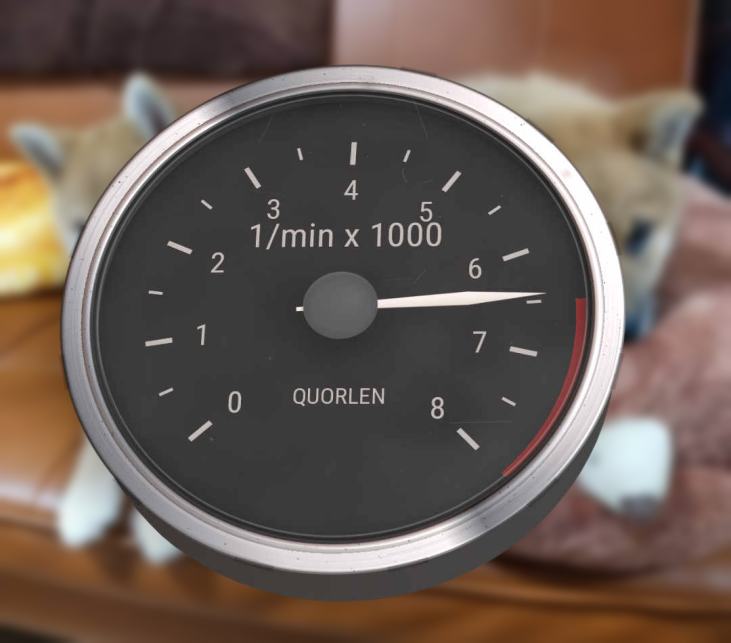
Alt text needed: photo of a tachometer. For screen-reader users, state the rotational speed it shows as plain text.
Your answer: 6500 rpm
